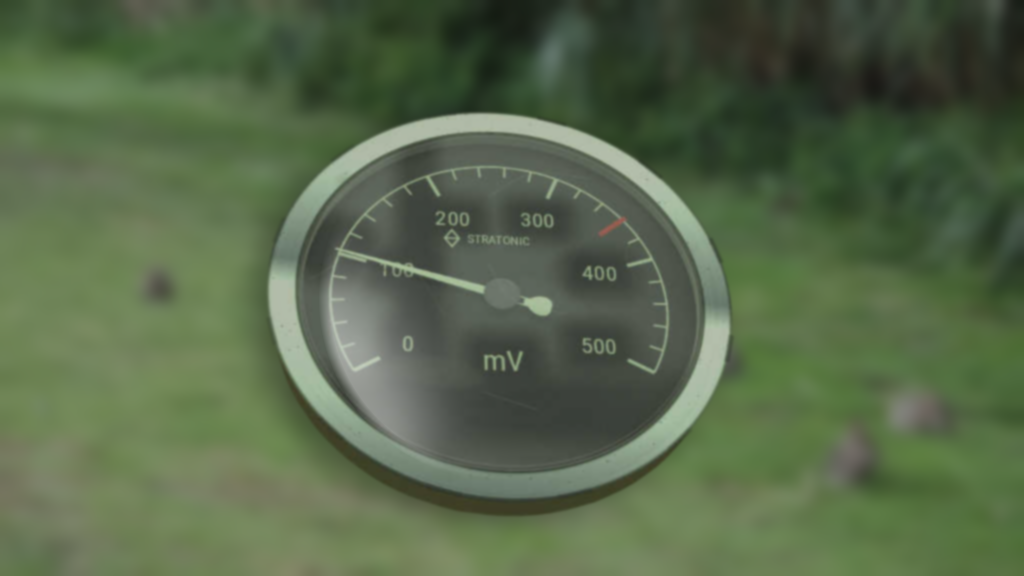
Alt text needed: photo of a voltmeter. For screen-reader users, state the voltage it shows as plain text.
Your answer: 100 mV
